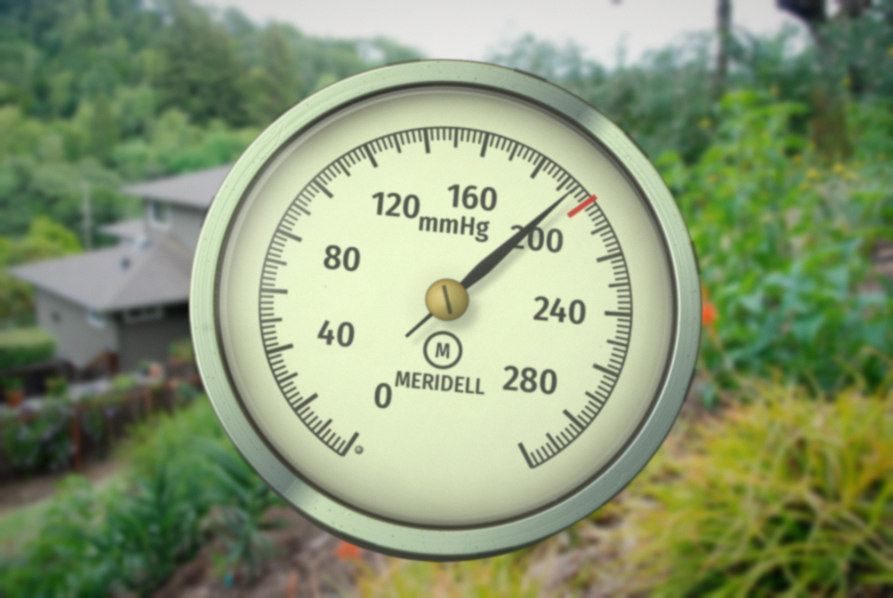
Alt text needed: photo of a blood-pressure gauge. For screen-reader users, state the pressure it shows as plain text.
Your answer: 194 mmHg
